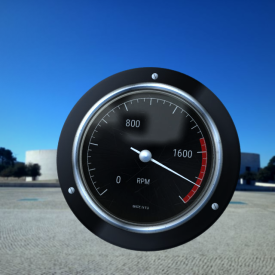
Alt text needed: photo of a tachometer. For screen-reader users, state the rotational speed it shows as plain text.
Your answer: 1850 rpm
